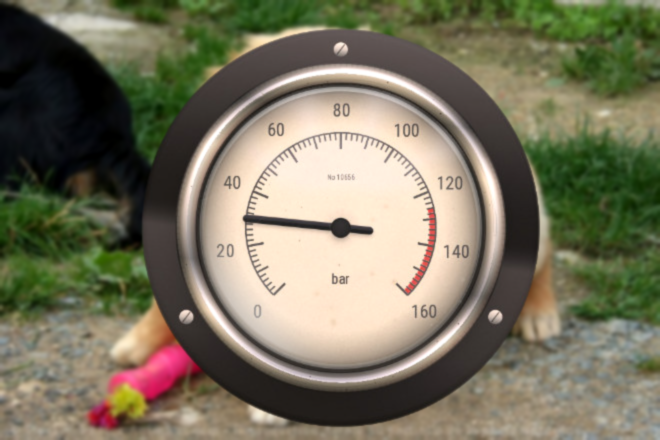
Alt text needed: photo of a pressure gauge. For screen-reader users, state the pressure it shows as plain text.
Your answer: 30 bar
